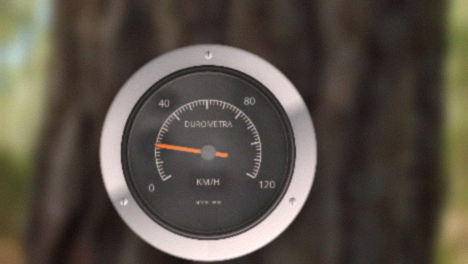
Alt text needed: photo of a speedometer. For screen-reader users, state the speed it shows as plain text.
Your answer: 20 km/h
